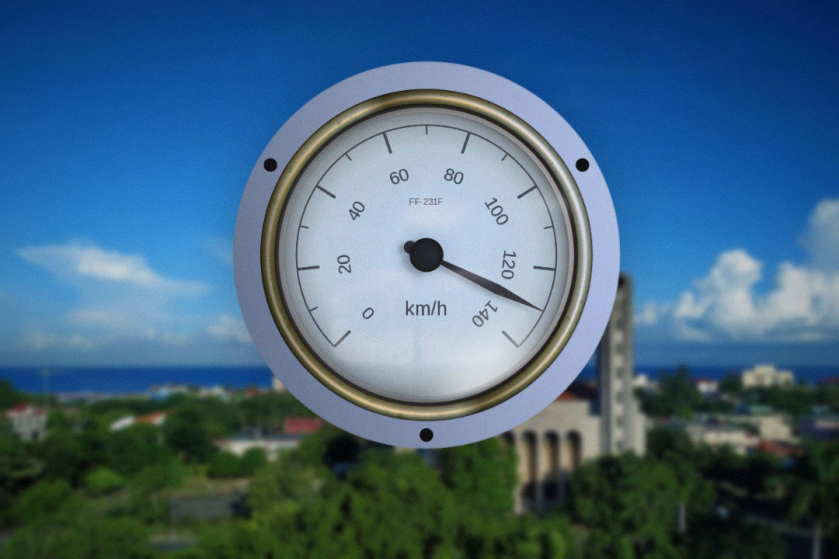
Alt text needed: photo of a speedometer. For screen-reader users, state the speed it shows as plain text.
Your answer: 130 km/h
